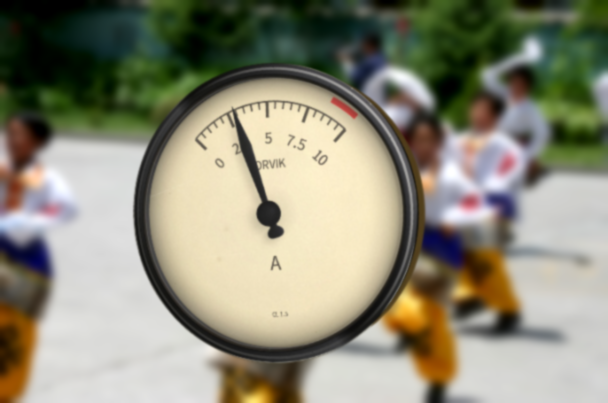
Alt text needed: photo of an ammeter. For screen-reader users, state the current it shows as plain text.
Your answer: 3 A
